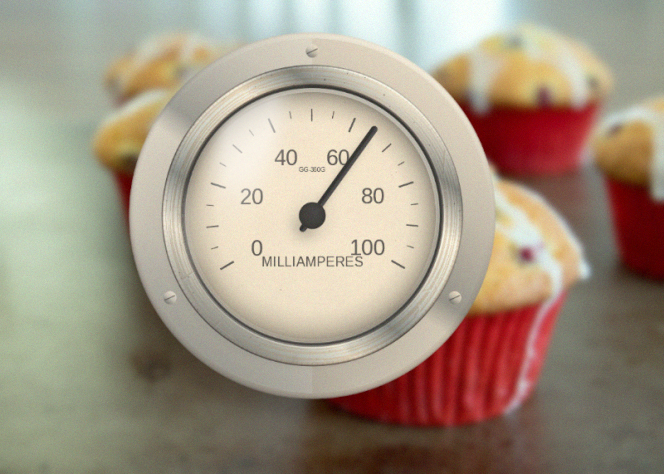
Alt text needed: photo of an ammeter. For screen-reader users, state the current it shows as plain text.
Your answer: 65 mA
